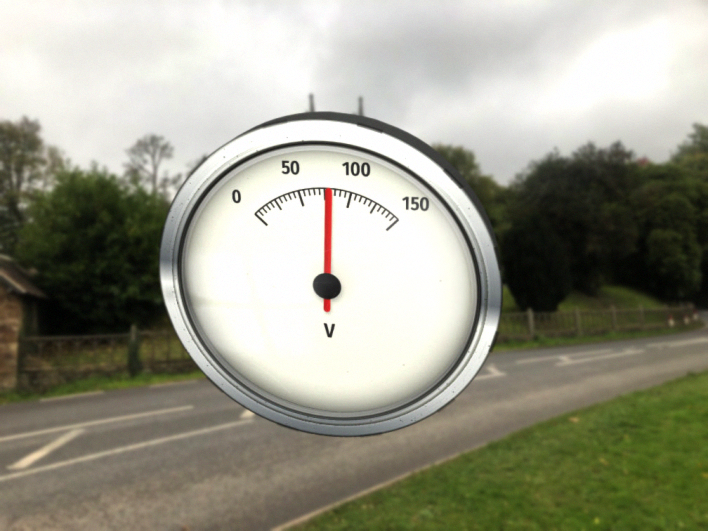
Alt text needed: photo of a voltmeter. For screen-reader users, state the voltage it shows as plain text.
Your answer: 80 V
